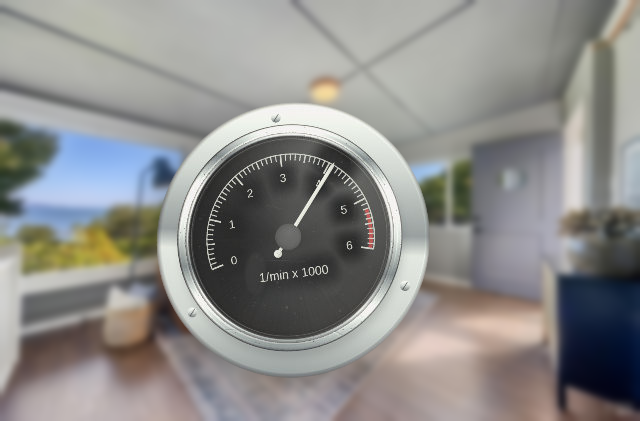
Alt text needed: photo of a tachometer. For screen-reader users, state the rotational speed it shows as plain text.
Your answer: 4100 rpm
